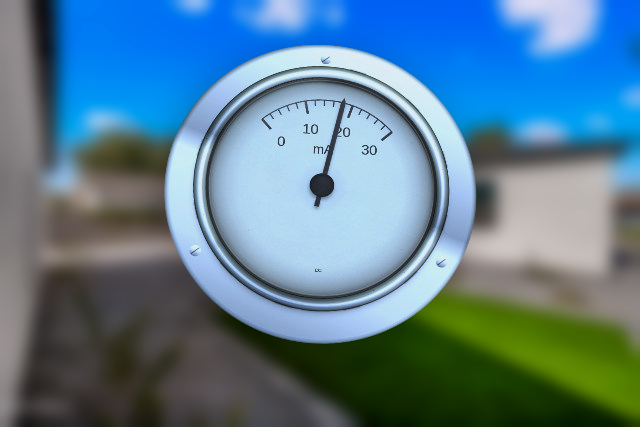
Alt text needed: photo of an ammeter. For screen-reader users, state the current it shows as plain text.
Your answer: 18 mA
